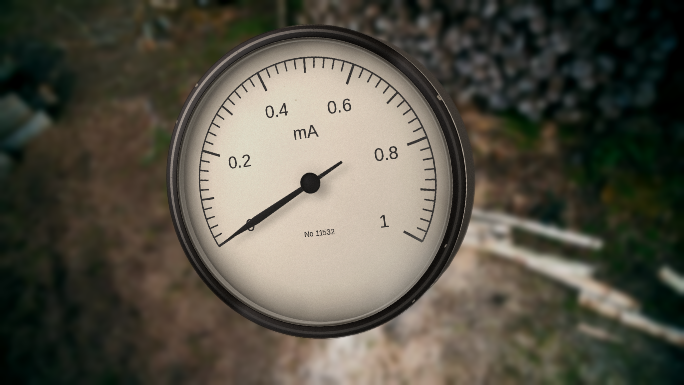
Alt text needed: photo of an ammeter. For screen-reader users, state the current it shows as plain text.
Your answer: 0 mA
